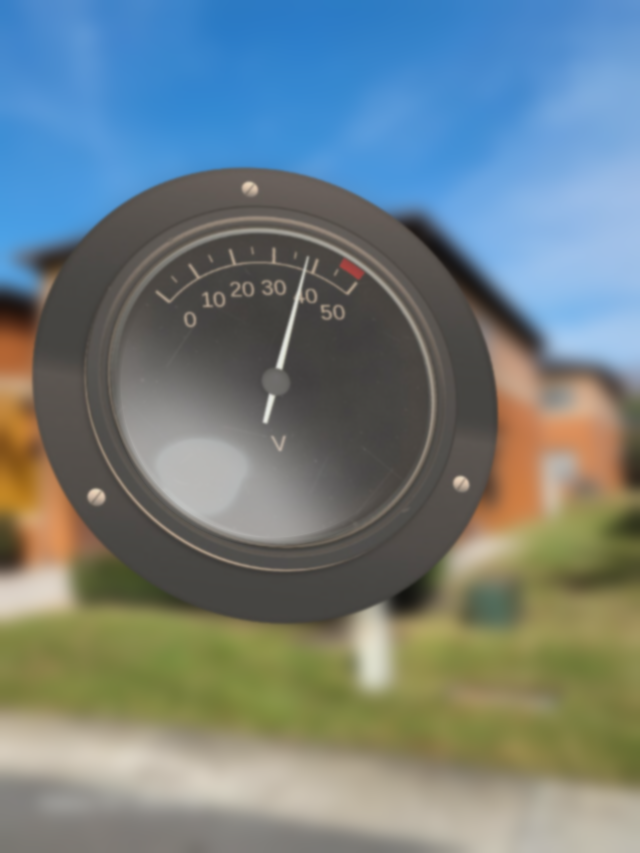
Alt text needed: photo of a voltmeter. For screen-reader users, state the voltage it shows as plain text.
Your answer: 37.5 V
